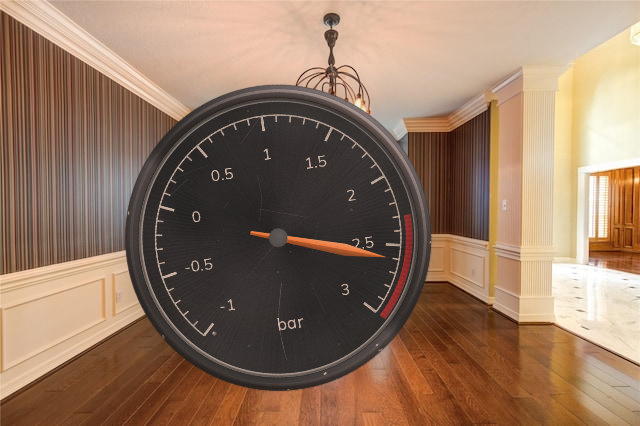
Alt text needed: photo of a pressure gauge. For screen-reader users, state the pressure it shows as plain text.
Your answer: 2.6 bar
